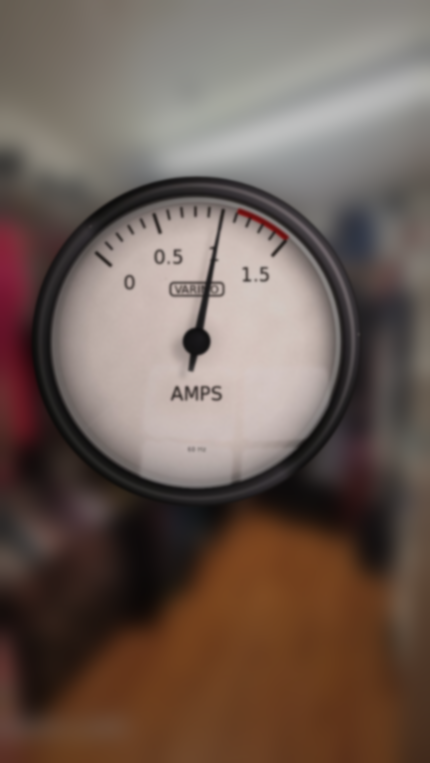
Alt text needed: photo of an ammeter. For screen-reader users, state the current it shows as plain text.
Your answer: 1 A
